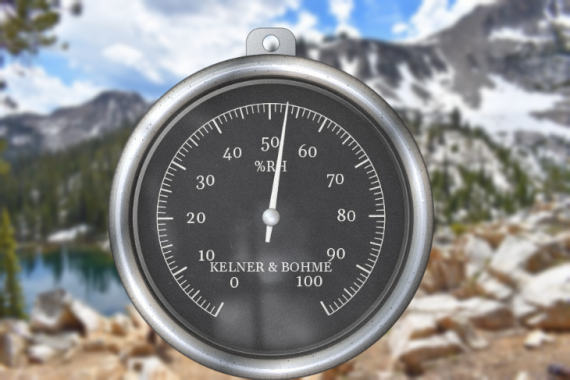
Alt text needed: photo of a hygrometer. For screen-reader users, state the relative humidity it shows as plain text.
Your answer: 53 %
